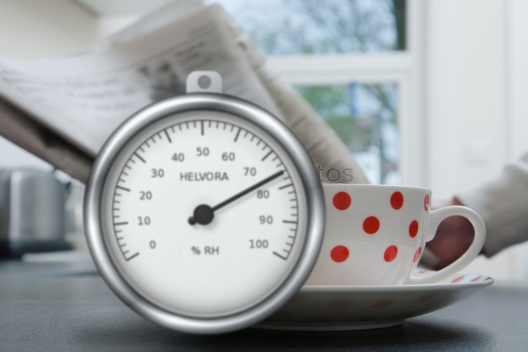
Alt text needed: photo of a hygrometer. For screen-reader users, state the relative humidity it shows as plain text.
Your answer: 76 %
